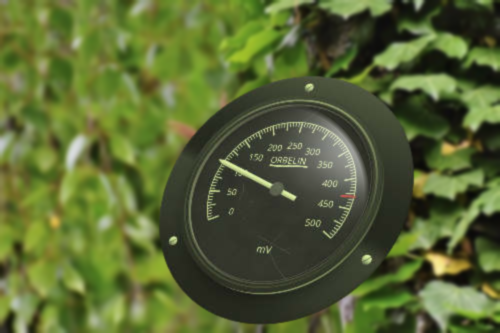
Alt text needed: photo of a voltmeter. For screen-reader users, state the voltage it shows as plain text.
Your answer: 100 mV
